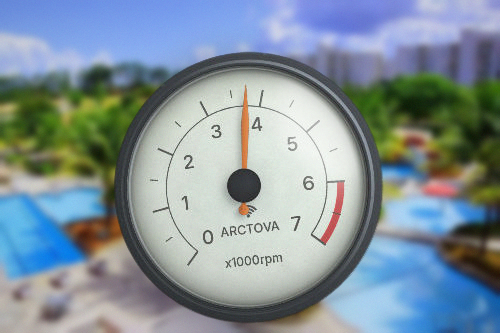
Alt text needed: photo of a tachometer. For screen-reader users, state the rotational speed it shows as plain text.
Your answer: 3750 rpm
